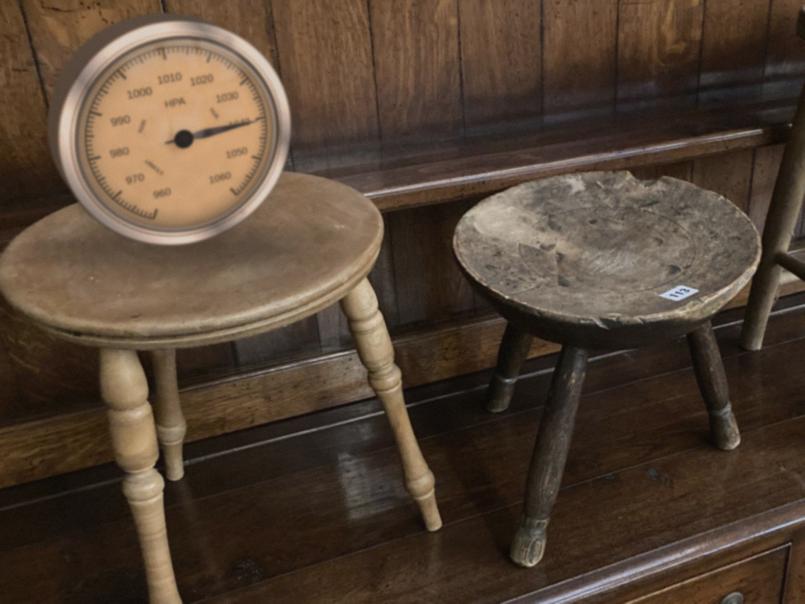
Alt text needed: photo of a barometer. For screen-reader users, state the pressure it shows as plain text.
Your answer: 1040 hPa
